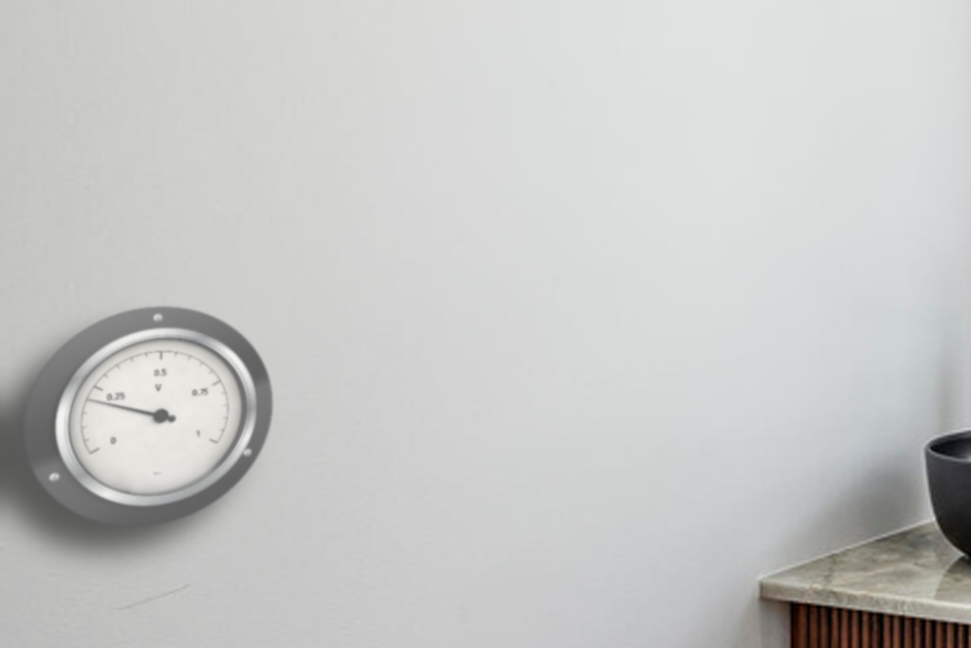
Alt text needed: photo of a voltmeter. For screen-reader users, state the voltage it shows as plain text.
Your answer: 0.2 V
